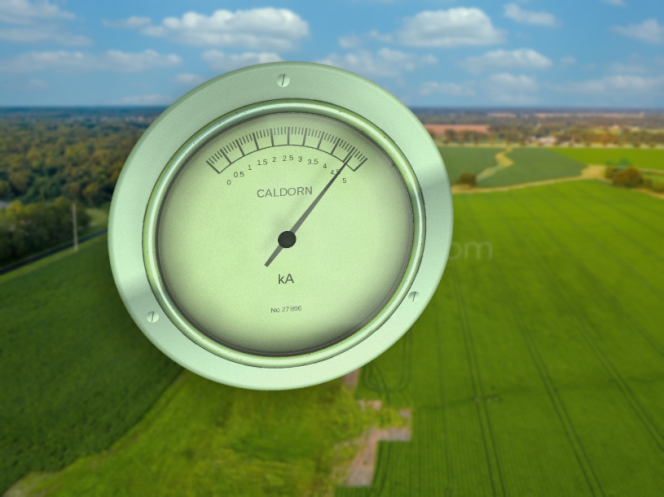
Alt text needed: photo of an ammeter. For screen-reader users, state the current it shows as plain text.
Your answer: 4.5 kA
